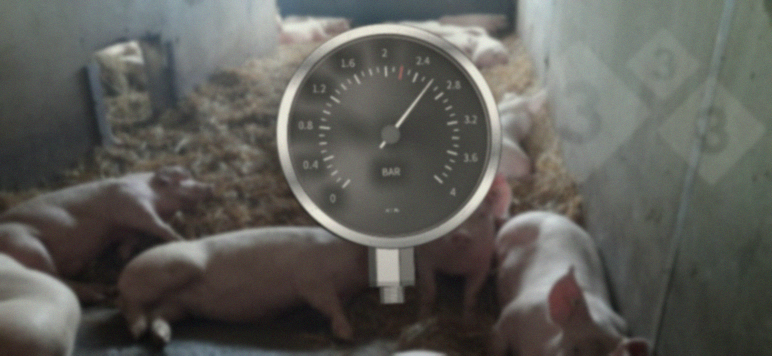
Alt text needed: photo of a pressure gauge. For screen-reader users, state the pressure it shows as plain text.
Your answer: 2.6 bar
